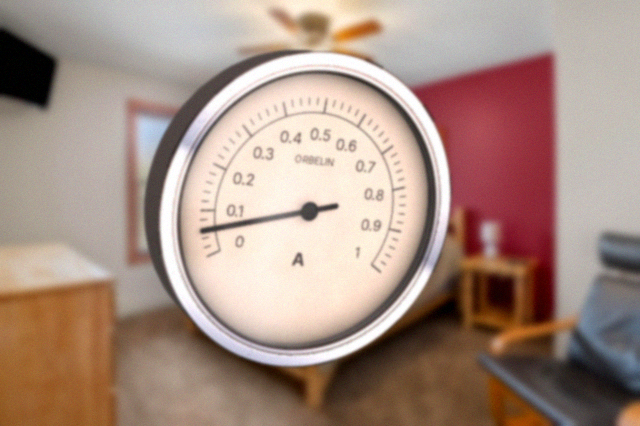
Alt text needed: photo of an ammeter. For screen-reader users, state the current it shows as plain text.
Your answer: 0.06 A
